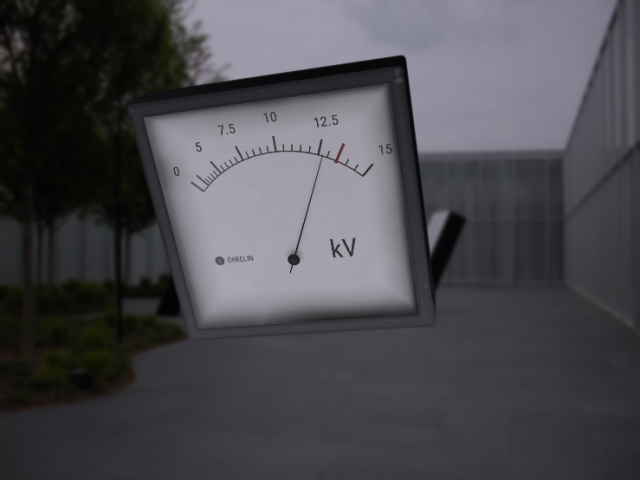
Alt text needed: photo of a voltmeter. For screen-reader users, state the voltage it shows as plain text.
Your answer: 12.75 kV
